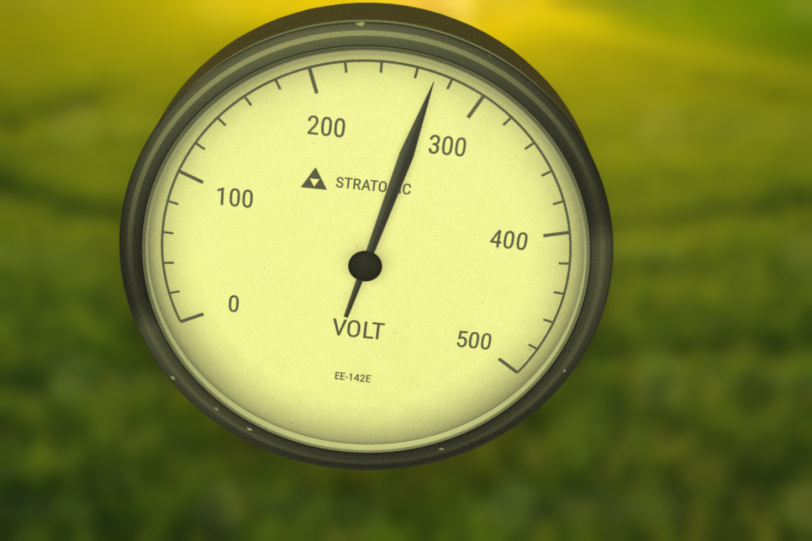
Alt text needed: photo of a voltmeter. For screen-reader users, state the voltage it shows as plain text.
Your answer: 270 V
